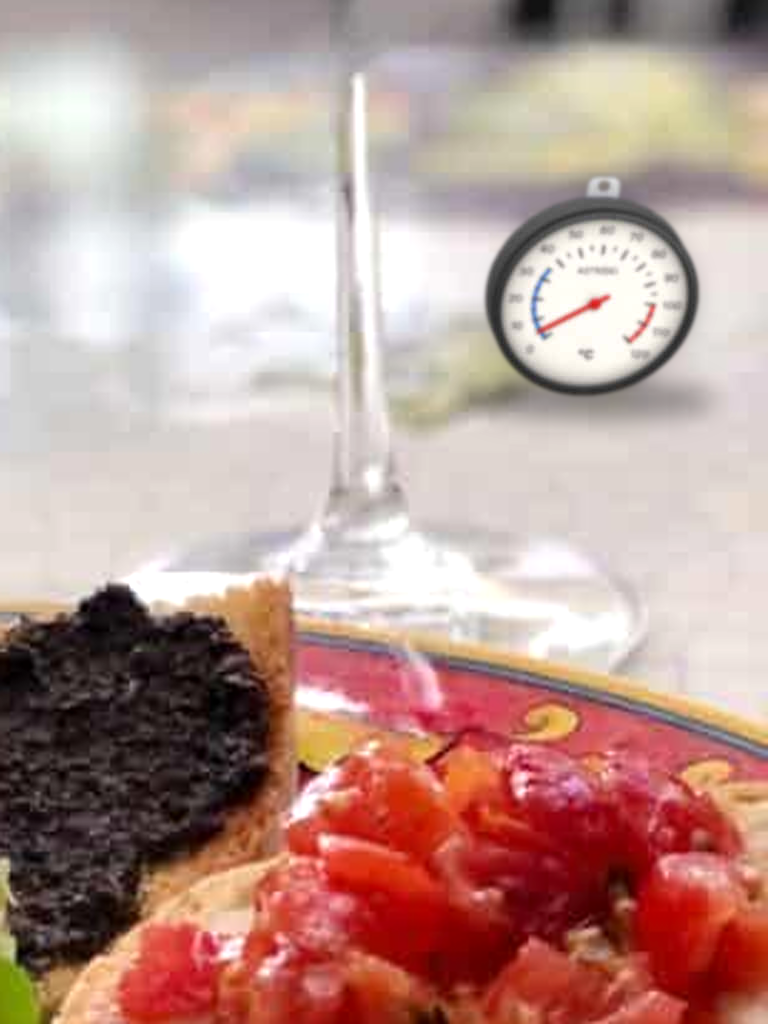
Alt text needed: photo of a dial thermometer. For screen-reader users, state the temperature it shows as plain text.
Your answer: 5 °C
